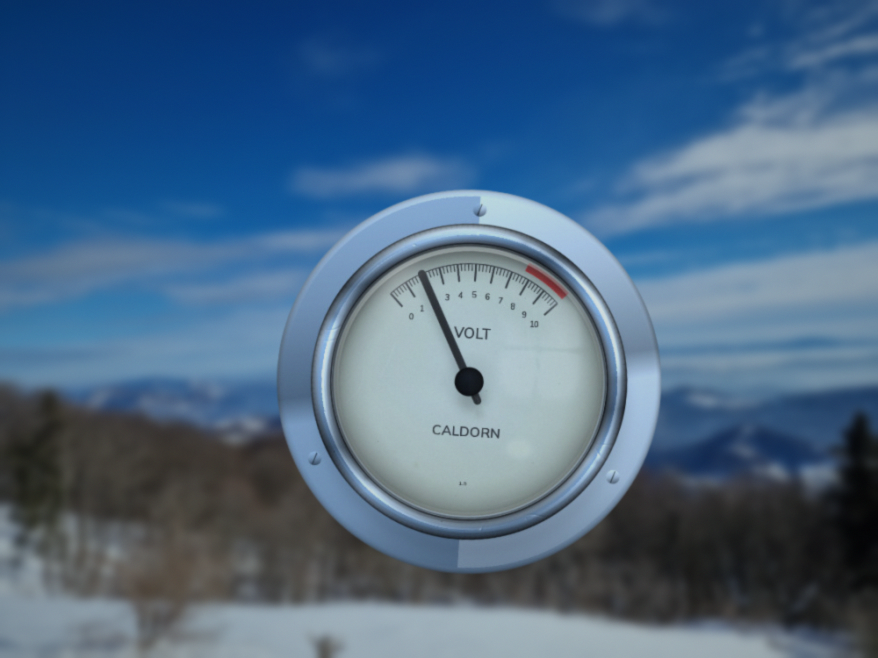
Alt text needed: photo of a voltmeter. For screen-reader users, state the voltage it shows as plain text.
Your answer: 2 V
